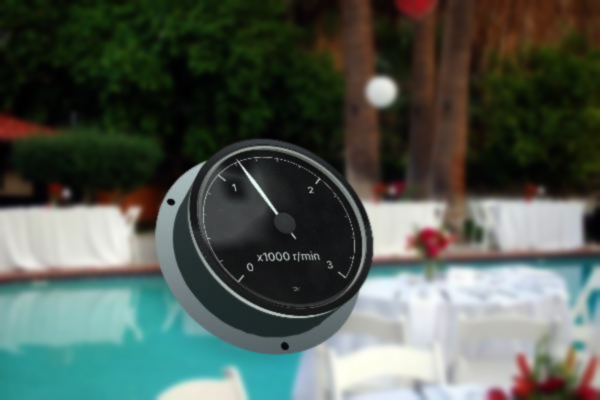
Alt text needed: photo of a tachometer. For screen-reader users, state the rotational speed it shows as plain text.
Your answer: 1200 rpm
